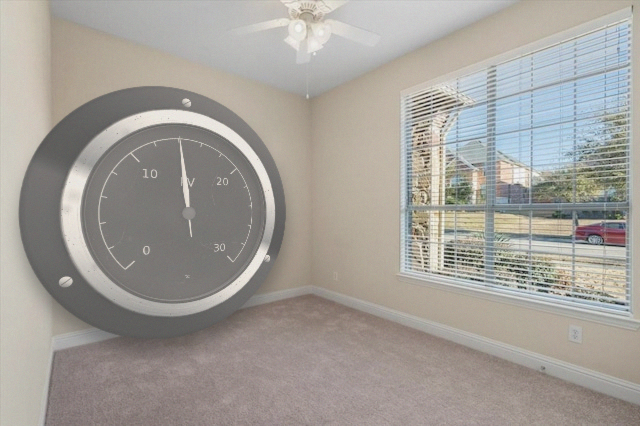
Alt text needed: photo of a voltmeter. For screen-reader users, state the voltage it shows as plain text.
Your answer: 14 kV
